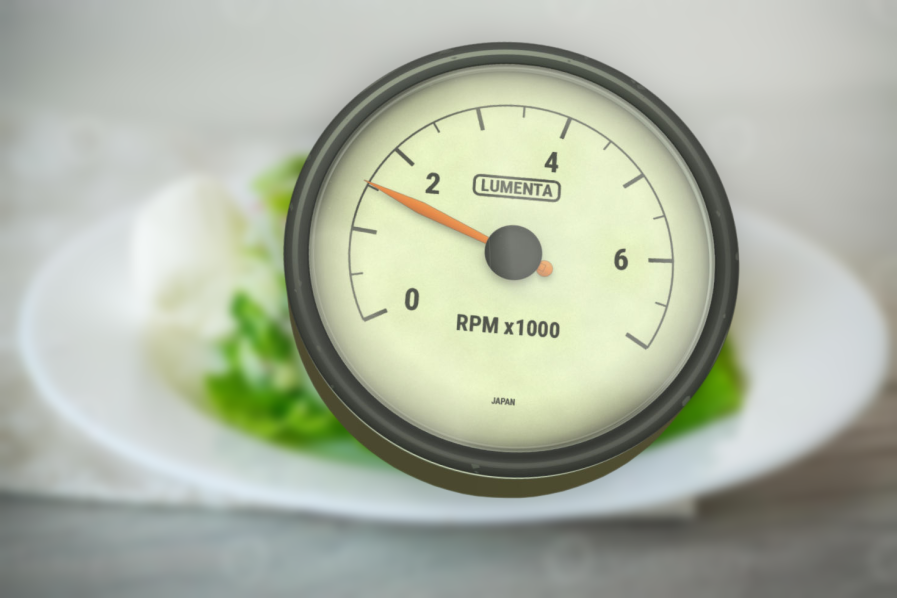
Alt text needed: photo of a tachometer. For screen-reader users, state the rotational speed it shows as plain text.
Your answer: 1500 rpm
